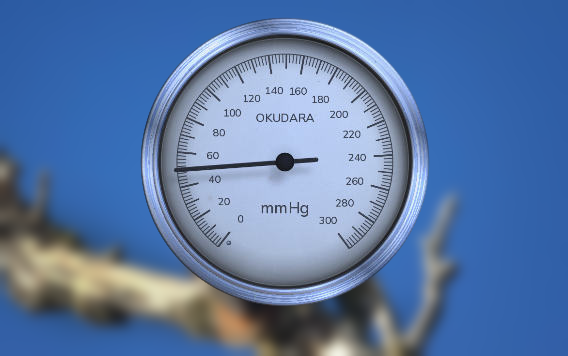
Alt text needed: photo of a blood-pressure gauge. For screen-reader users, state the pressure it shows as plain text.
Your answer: 50 mmHg
